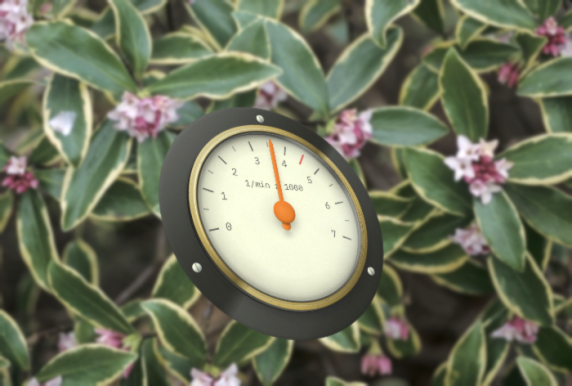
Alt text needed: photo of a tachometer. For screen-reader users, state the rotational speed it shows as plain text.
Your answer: 3500 rpm
